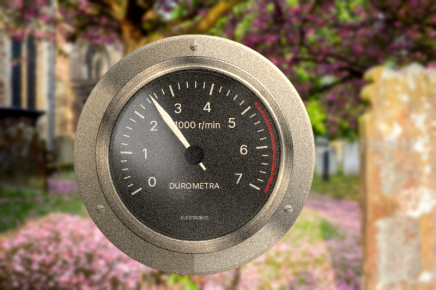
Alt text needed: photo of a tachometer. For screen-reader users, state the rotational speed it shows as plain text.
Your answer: 2500 rpm
